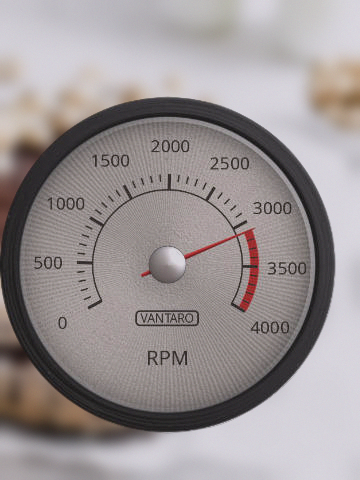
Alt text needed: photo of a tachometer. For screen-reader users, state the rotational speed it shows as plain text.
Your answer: 3100 rpm
